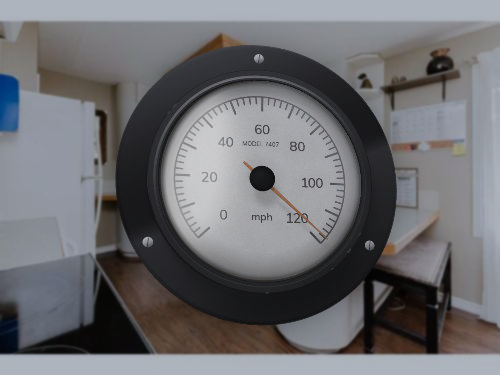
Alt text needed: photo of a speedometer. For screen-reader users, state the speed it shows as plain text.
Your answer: 118 mph
